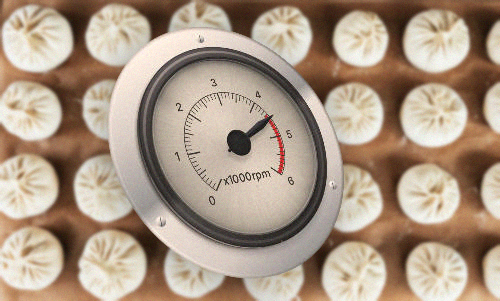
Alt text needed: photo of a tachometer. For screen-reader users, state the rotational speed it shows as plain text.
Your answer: 4500 rpm
